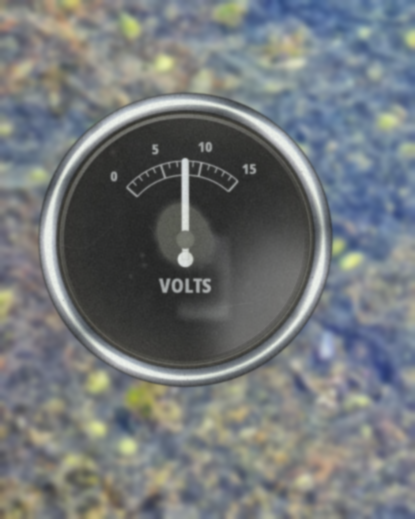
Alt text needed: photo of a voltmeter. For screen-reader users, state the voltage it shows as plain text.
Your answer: 8 V
